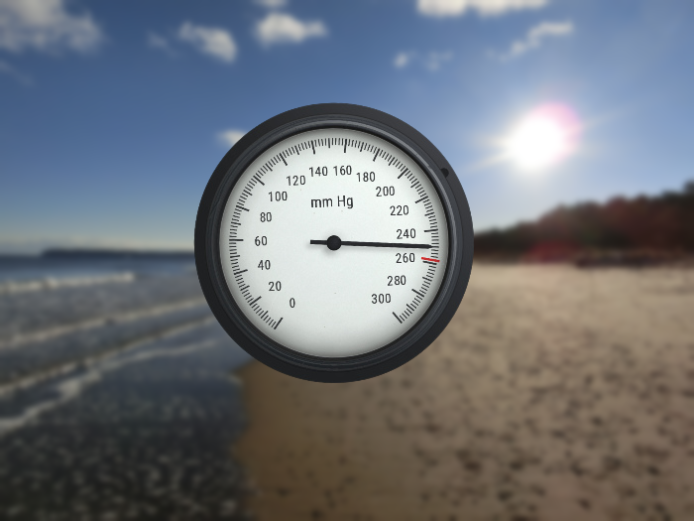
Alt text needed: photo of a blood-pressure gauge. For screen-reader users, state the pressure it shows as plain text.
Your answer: 250 mmHg
